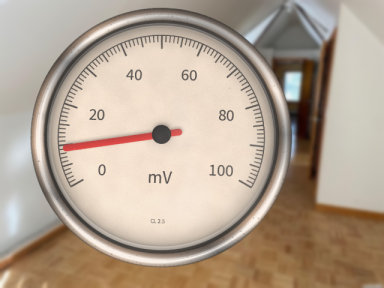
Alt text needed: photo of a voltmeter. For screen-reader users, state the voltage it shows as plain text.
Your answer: 9 mV
